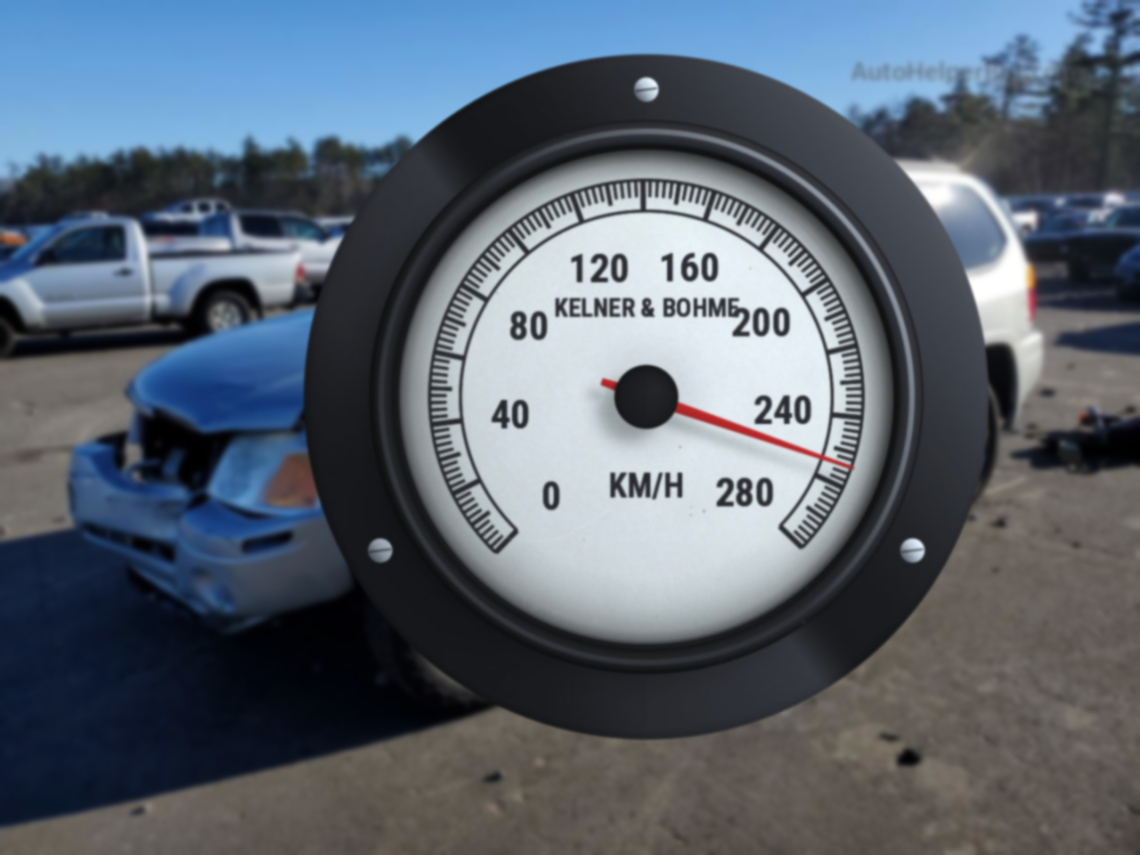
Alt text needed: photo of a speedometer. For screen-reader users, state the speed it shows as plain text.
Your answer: 254 km/h
